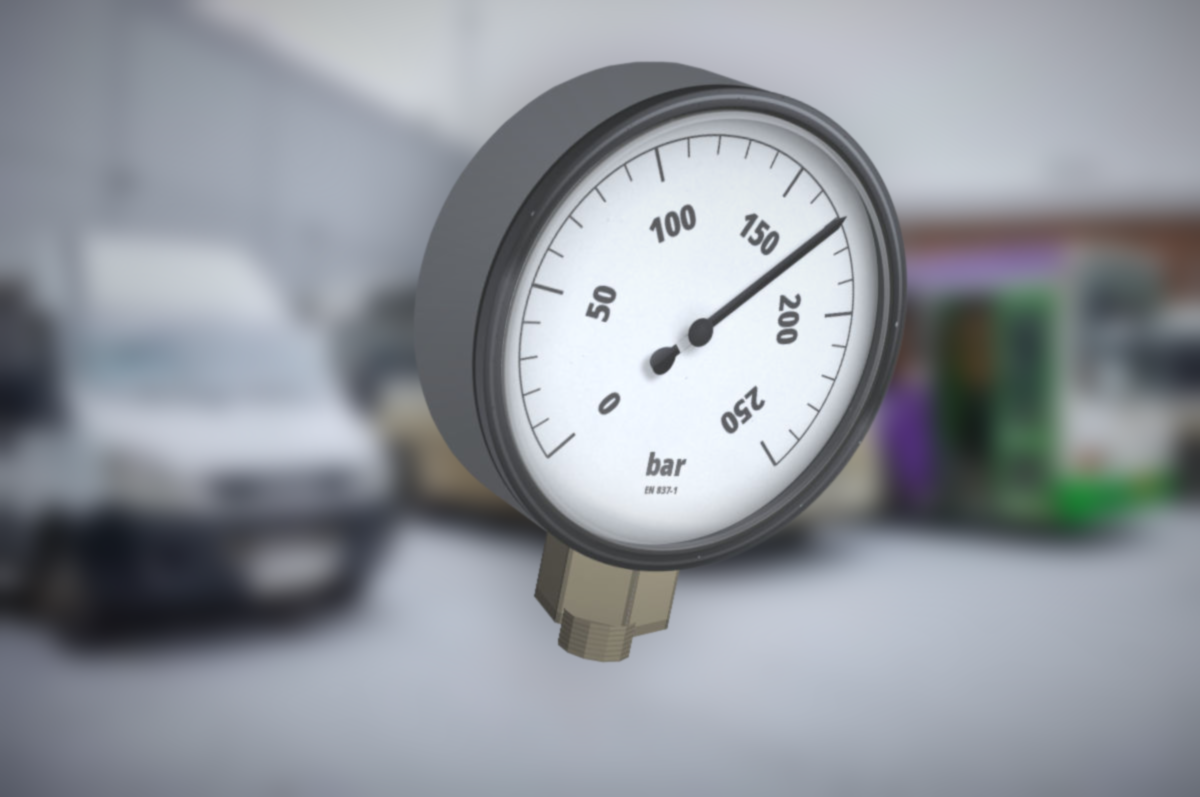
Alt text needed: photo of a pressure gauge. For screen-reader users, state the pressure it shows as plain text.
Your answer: 170 bar
